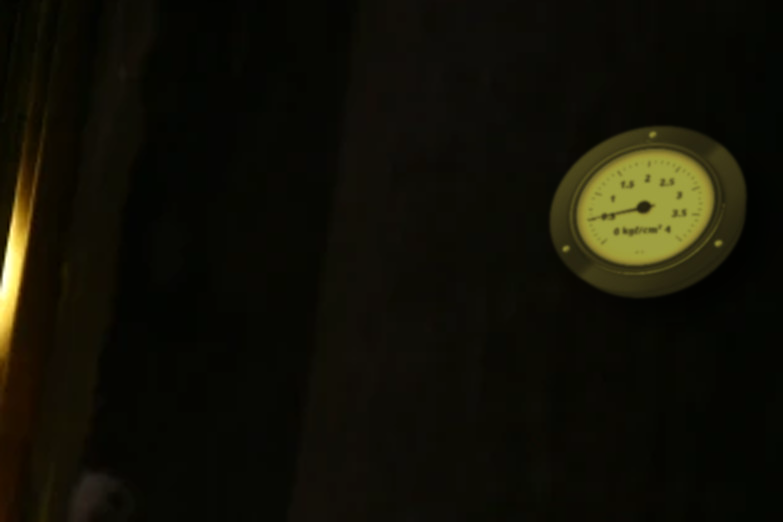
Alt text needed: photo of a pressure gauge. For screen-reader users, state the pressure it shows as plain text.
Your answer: 0.5 kg/cm²
